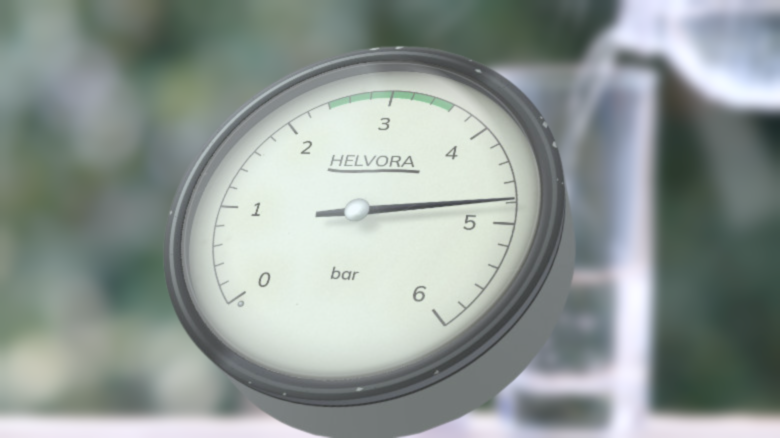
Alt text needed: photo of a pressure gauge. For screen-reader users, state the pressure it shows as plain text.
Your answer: 4.8 bar
